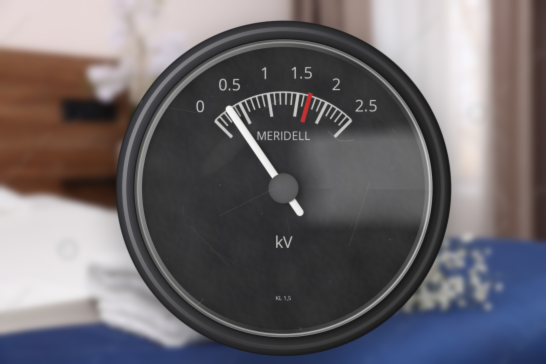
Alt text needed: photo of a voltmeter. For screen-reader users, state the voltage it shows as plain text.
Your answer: 0.3 kV
